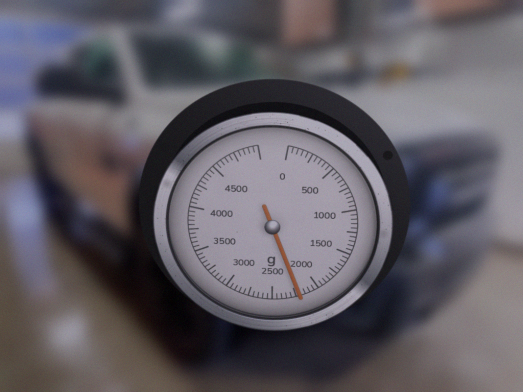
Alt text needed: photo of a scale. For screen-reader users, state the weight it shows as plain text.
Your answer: 2200 g
